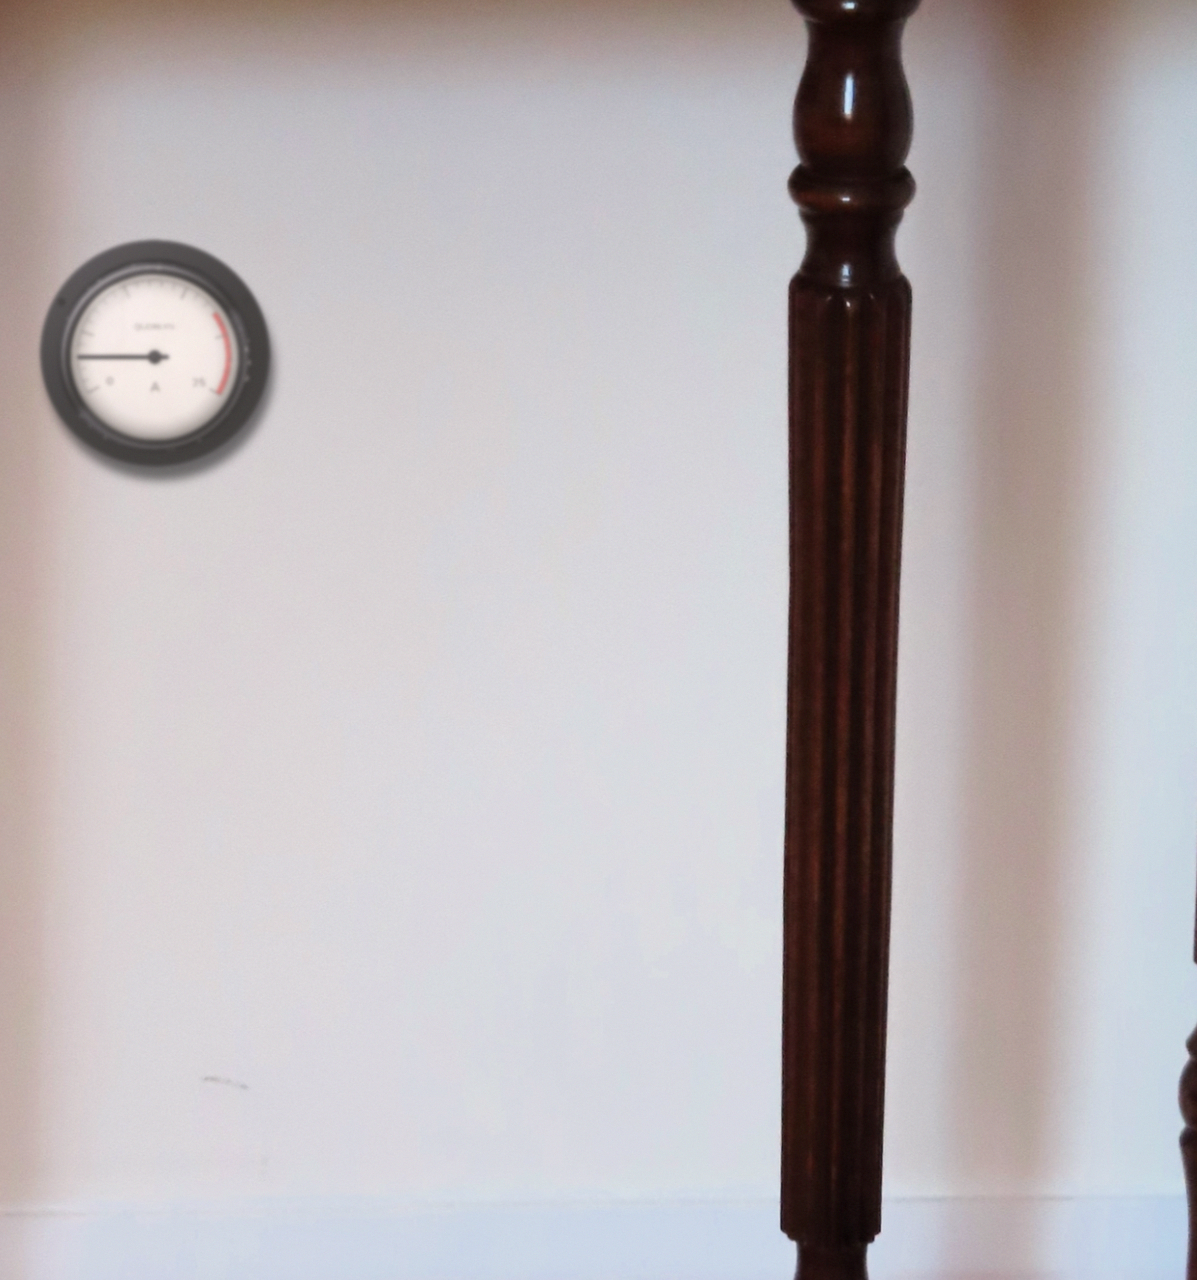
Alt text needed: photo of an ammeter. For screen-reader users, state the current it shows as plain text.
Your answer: 3 A
